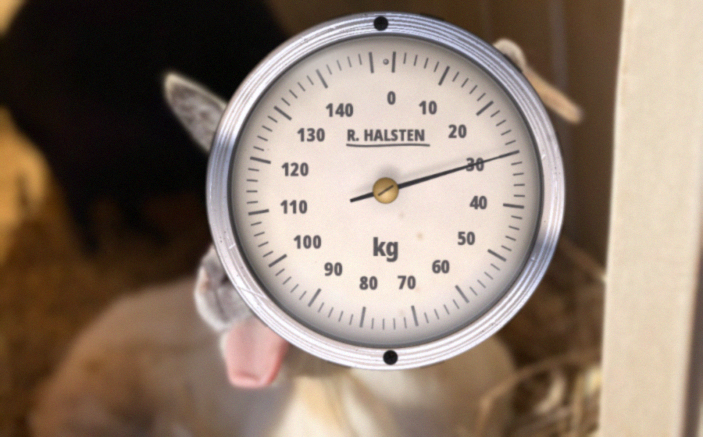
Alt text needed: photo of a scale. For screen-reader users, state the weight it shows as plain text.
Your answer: 30 kg
